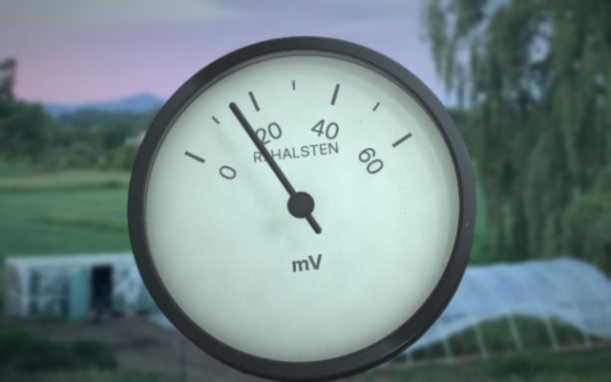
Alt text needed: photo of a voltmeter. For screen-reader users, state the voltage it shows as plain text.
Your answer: 15 mV
